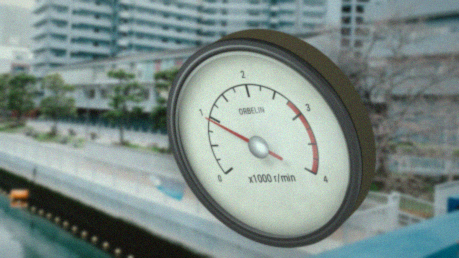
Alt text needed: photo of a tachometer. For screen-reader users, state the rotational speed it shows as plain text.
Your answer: 1000 rpm
